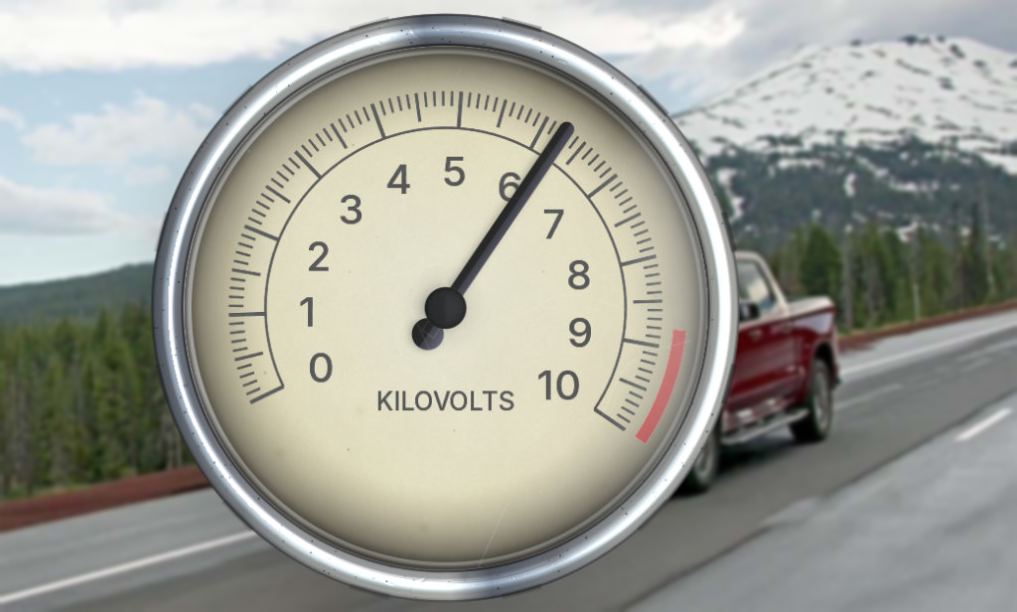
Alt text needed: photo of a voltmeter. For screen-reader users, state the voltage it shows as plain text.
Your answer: 6.25 kV
